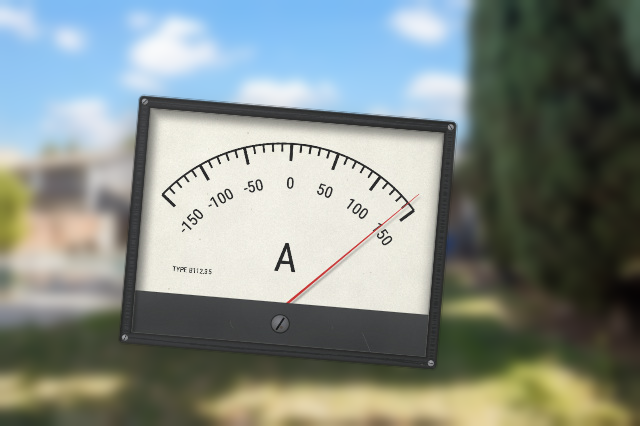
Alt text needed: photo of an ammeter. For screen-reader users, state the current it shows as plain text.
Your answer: 140 A
